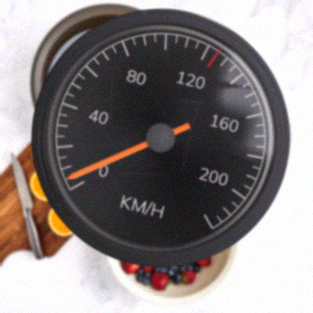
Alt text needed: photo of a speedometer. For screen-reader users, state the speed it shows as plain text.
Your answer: 5 km/h
